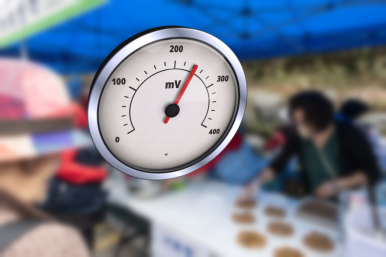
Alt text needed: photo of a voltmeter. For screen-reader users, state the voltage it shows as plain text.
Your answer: 240 mV
